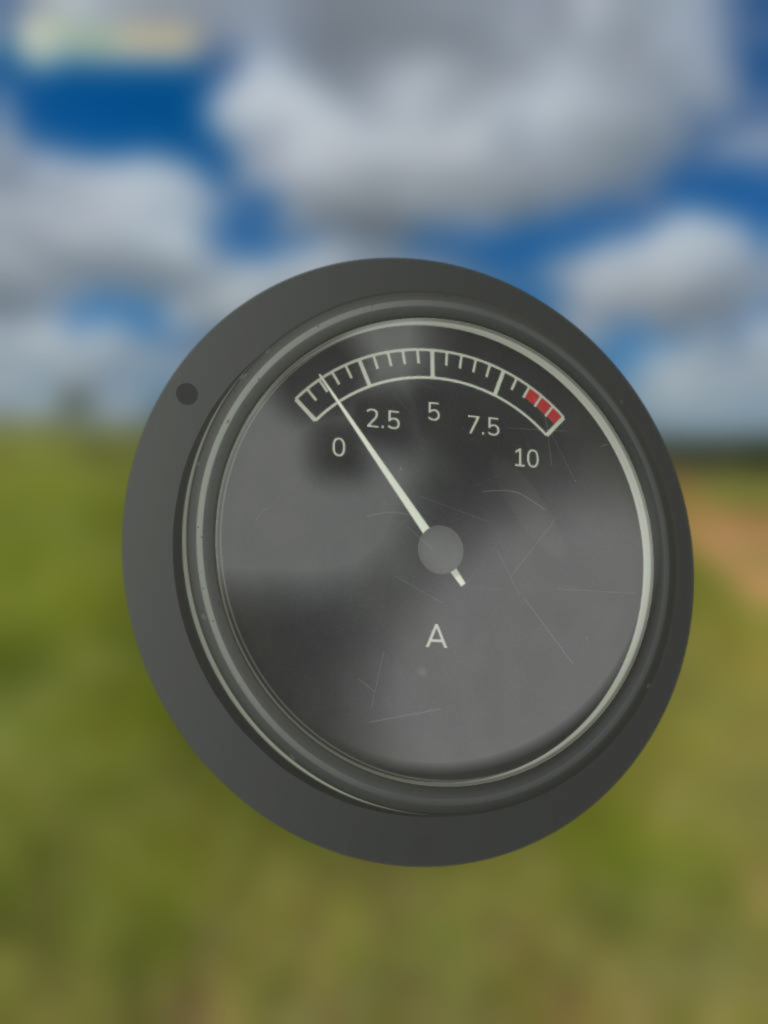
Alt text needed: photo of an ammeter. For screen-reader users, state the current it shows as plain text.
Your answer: 1 A
